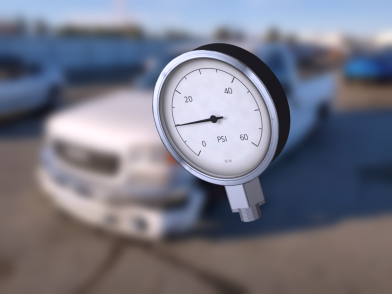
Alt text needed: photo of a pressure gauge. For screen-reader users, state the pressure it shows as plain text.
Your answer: 10 psi
